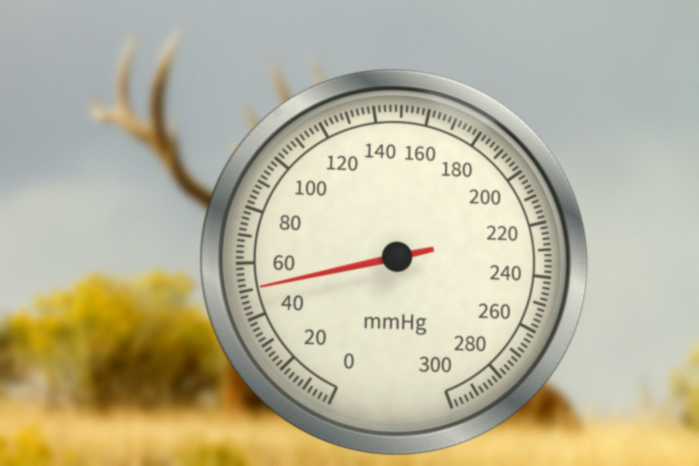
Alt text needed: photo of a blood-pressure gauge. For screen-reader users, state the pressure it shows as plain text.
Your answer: 50 mmHg
